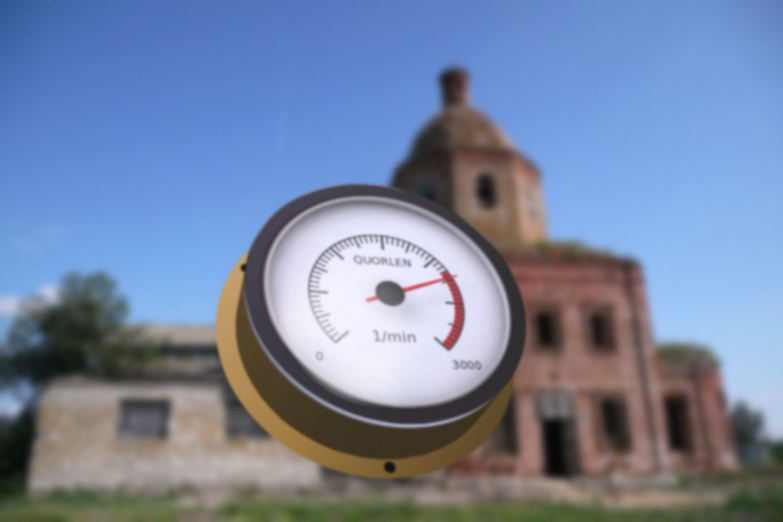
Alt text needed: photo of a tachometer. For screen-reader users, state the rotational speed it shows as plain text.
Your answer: 2250 rpm
